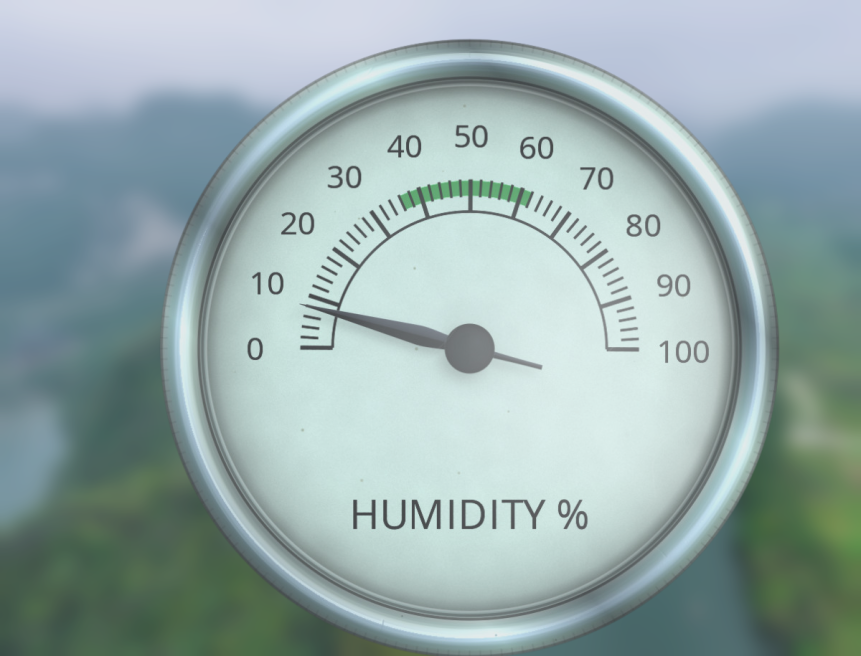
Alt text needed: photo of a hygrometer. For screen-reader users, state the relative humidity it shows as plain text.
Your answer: 8 %
